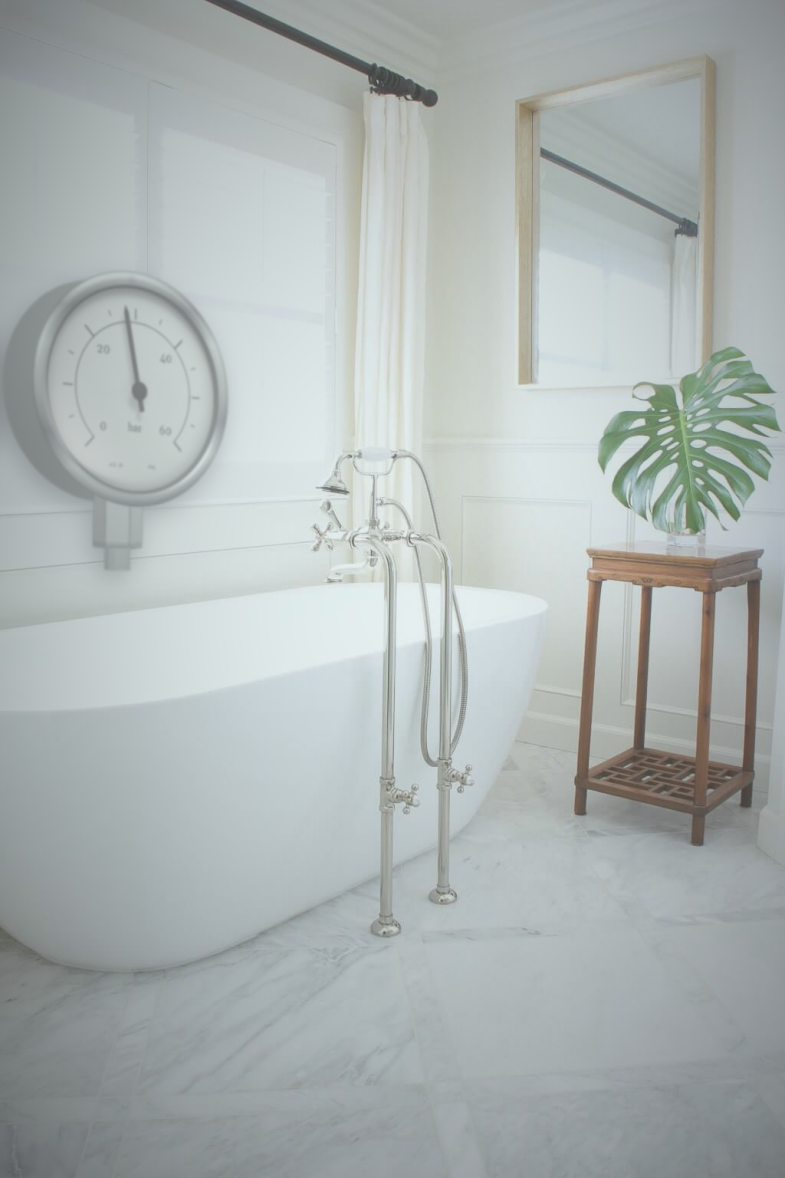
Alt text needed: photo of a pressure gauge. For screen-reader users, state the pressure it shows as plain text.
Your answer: 27.5 bar
